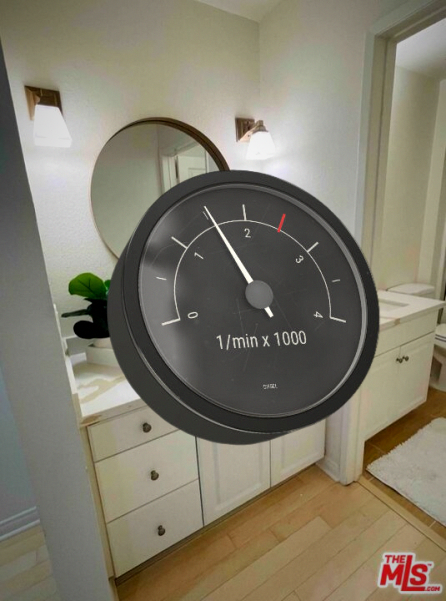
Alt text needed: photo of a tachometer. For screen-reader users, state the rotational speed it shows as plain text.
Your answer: 1500 rpm
